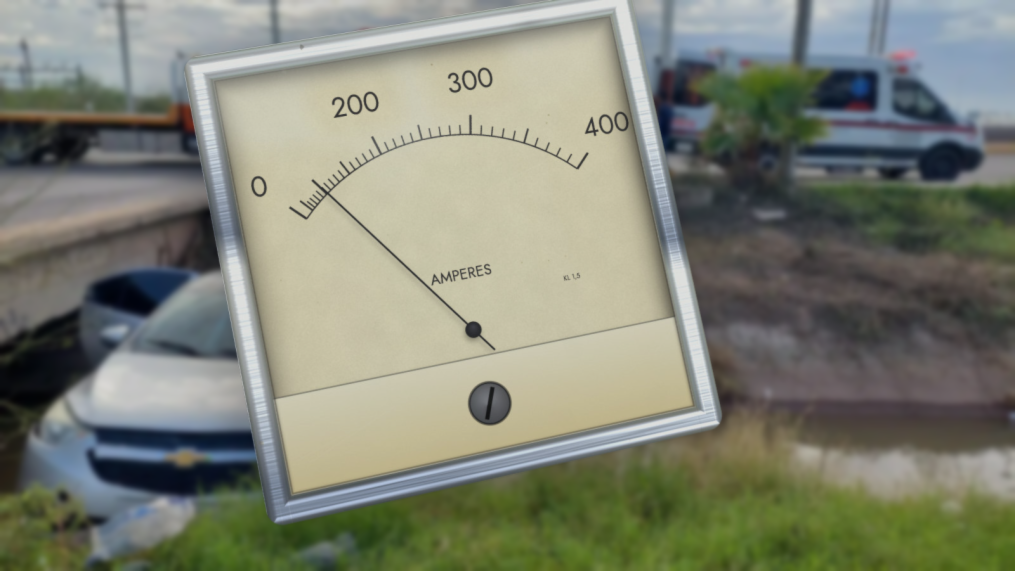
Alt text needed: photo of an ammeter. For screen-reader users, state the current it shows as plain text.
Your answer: 100 A
